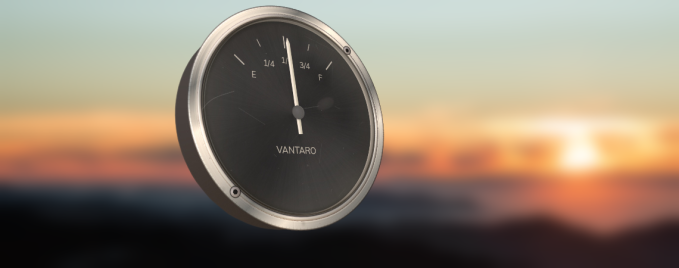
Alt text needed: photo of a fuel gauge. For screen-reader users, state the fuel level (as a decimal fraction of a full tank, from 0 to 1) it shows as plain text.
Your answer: 0.5
